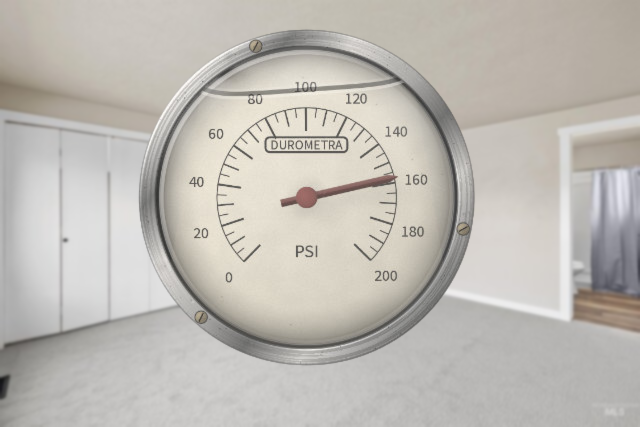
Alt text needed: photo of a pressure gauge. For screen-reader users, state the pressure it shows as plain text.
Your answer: 157.5 psi
